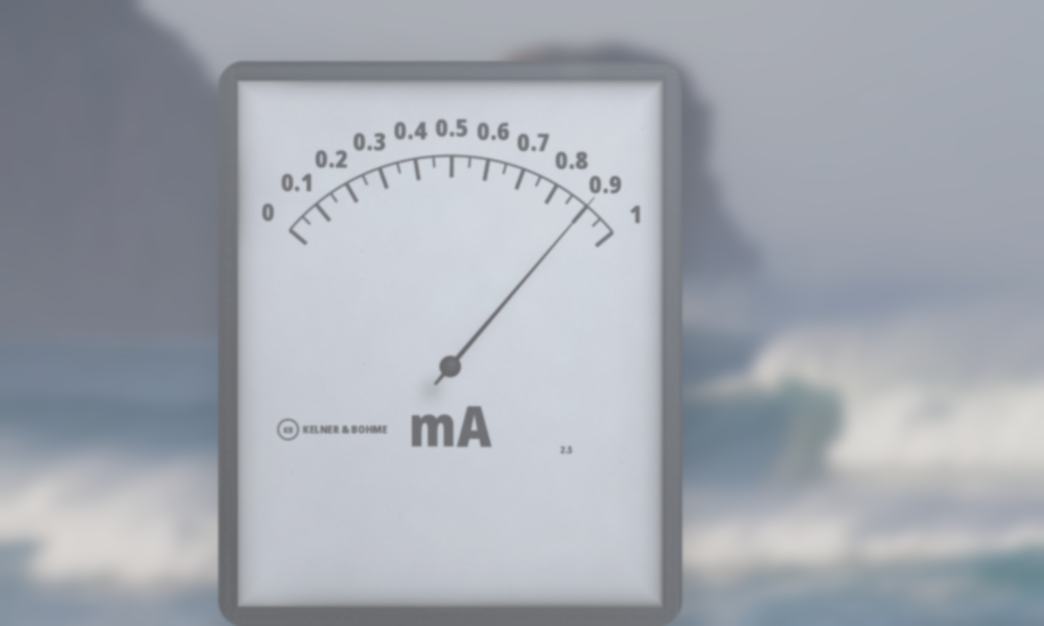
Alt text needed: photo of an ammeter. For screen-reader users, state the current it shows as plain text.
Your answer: 0.9 mA
